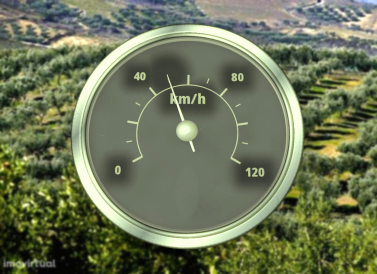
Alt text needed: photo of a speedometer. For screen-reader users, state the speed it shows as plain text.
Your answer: 50 km/h
